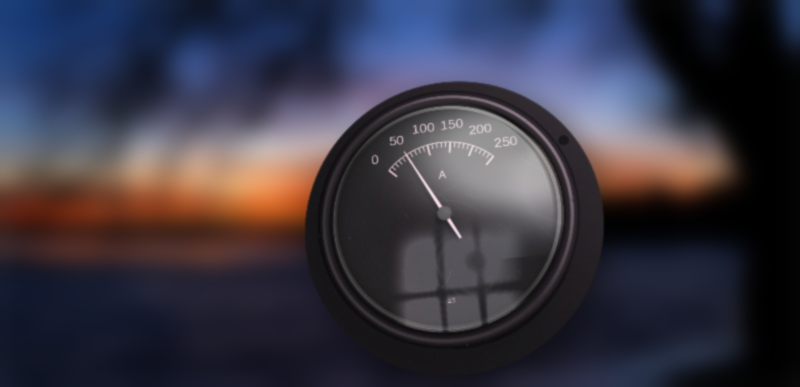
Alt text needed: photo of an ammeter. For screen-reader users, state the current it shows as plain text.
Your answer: 50 A
